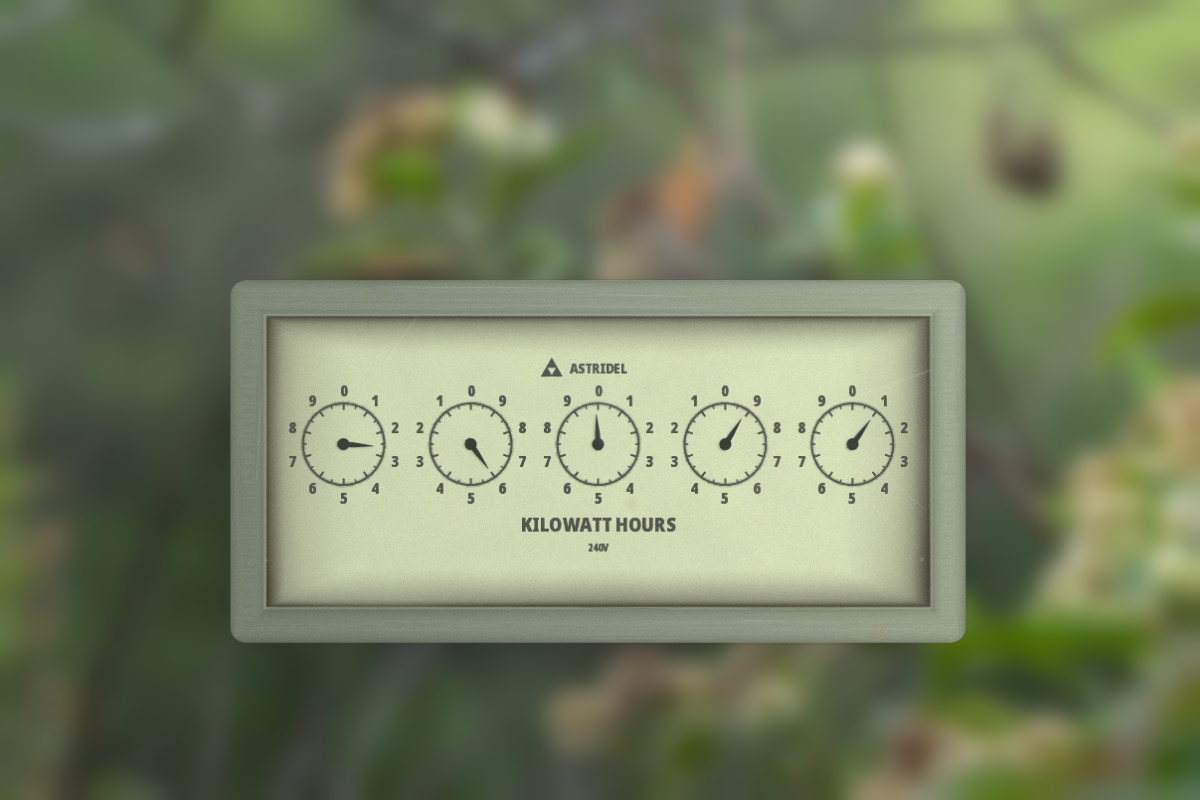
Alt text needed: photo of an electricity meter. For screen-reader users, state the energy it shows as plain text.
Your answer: 25991 kWh
